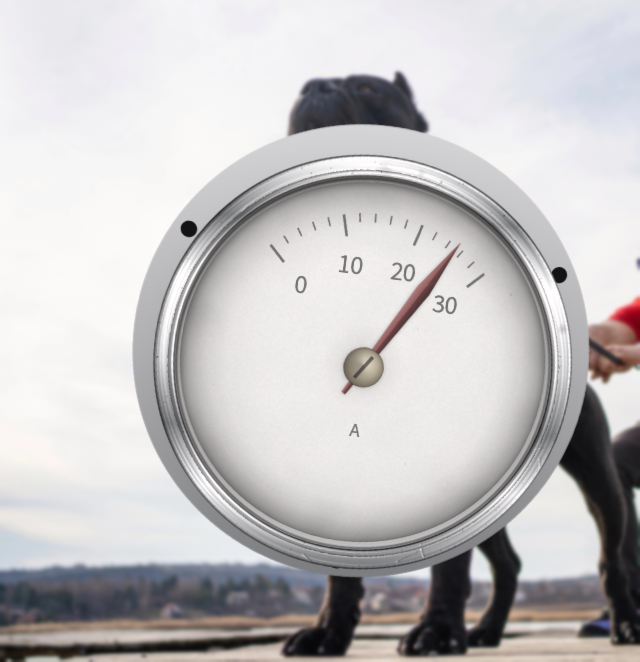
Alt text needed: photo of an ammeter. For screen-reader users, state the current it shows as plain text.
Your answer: 25 A
